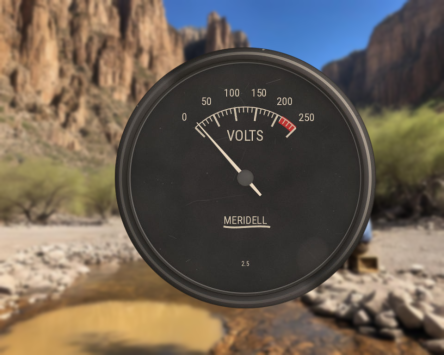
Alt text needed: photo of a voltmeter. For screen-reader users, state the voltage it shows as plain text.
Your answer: 10 V
